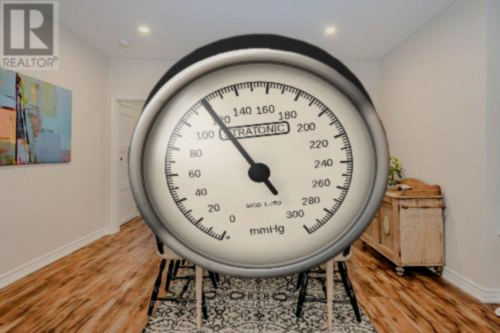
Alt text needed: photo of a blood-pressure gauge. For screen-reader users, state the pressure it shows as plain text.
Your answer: 120 mmHg
